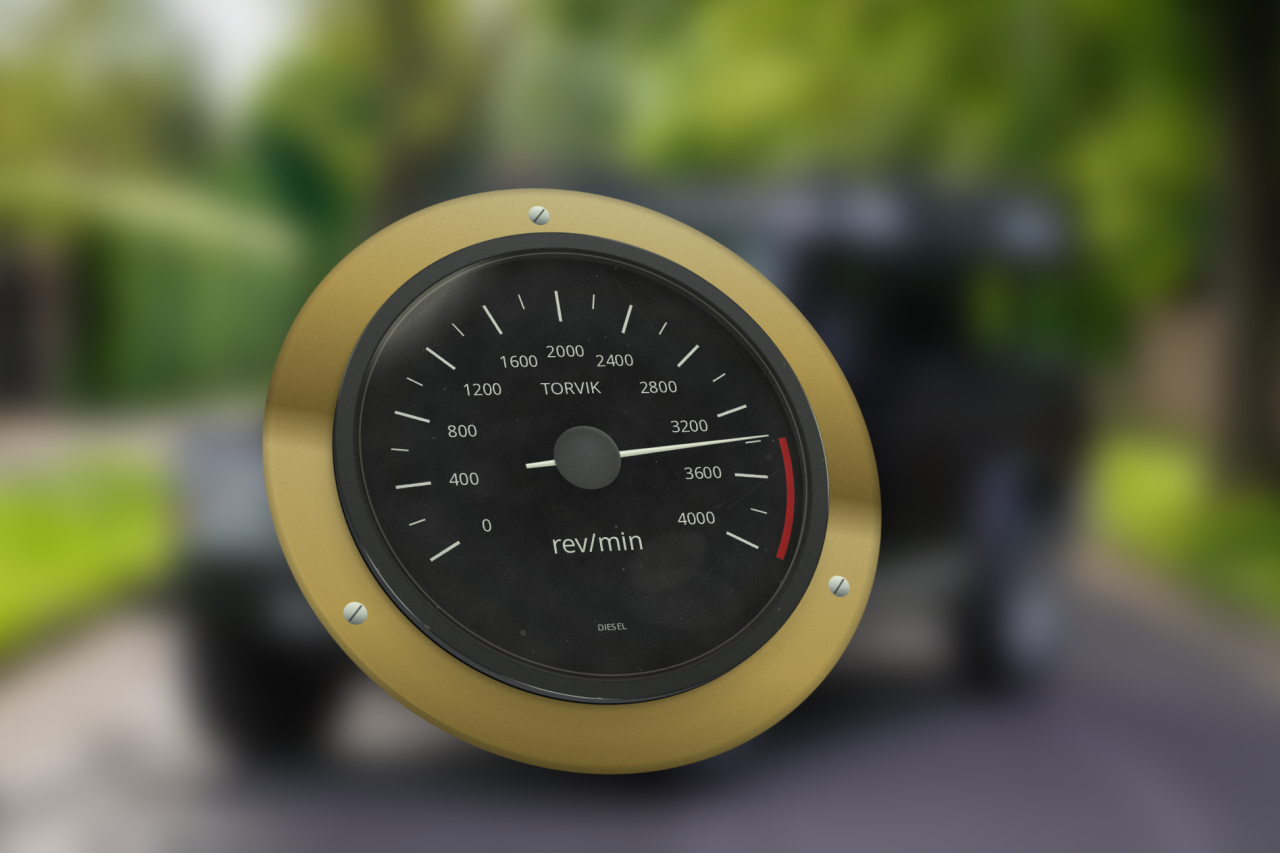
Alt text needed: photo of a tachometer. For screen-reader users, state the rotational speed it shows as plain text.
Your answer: 3400 rpm
